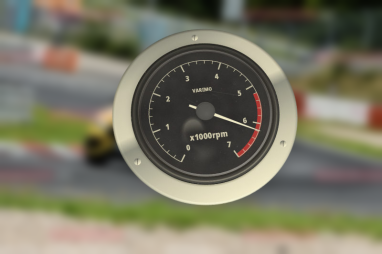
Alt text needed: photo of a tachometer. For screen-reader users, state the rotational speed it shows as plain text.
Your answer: 6200 rpm
